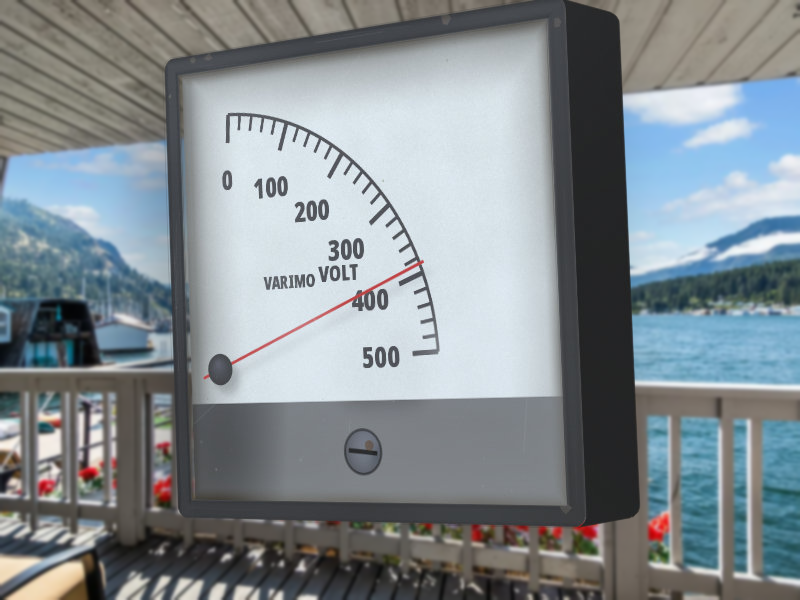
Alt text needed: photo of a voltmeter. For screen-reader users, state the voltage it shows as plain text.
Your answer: 390 V
